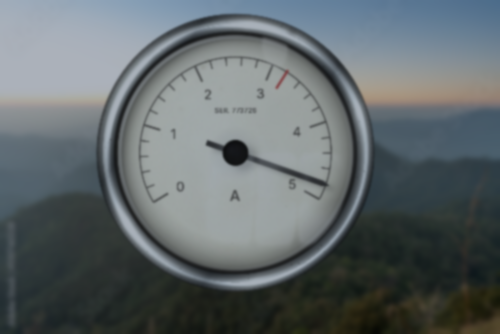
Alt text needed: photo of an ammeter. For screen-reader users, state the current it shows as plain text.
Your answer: 4.8 A
